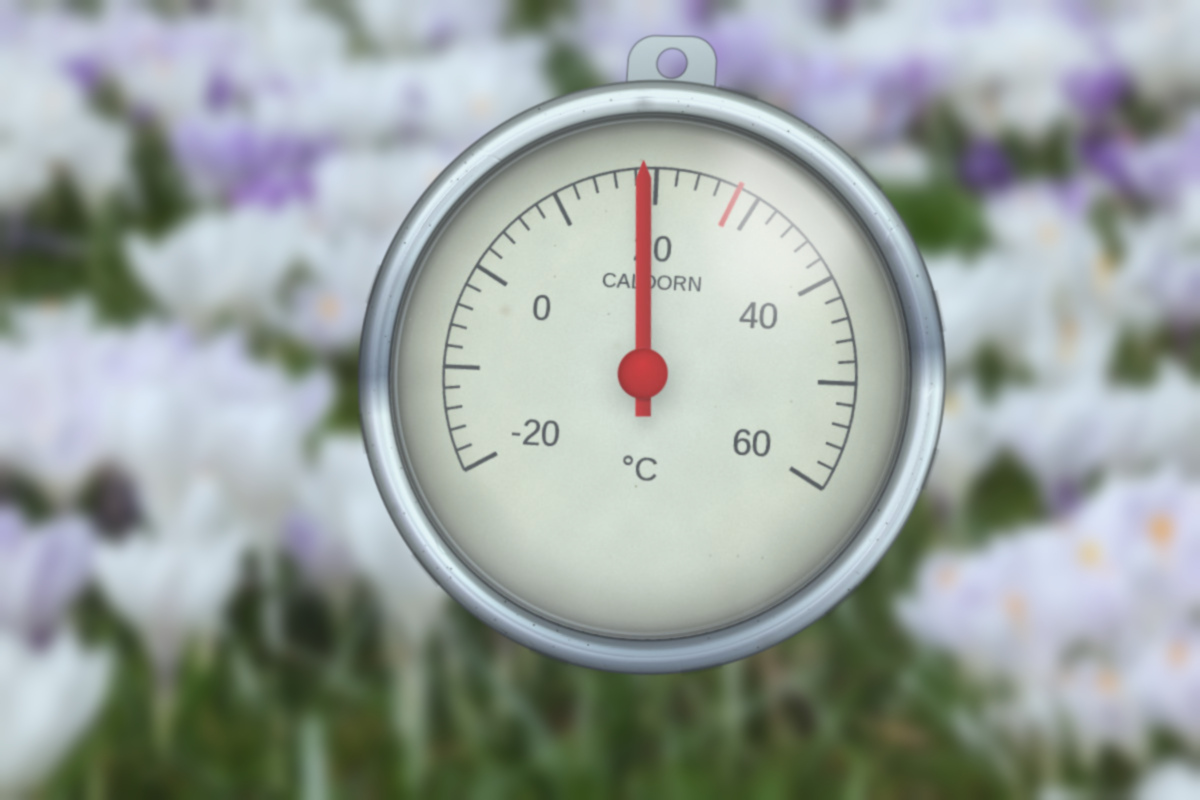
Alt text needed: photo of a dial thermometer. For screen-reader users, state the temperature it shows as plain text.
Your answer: 19 °C
